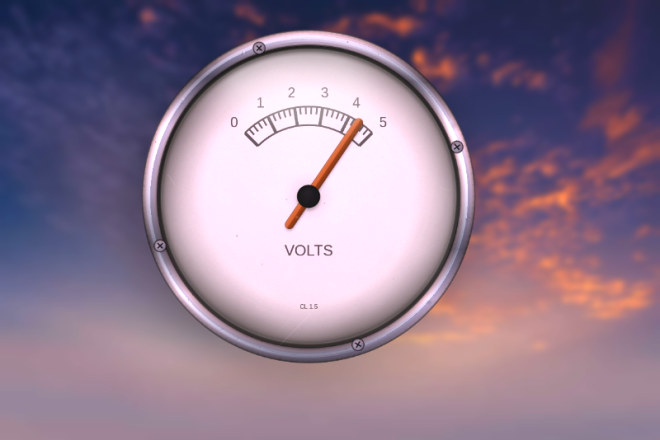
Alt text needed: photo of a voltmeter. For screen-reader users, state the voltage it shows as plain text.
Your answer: 4.4 V
